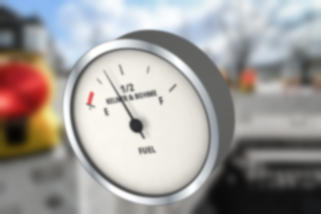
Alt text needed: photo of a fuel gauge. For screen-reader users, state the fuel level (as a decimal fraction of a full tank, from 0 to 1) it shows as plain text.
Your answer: 0.375
